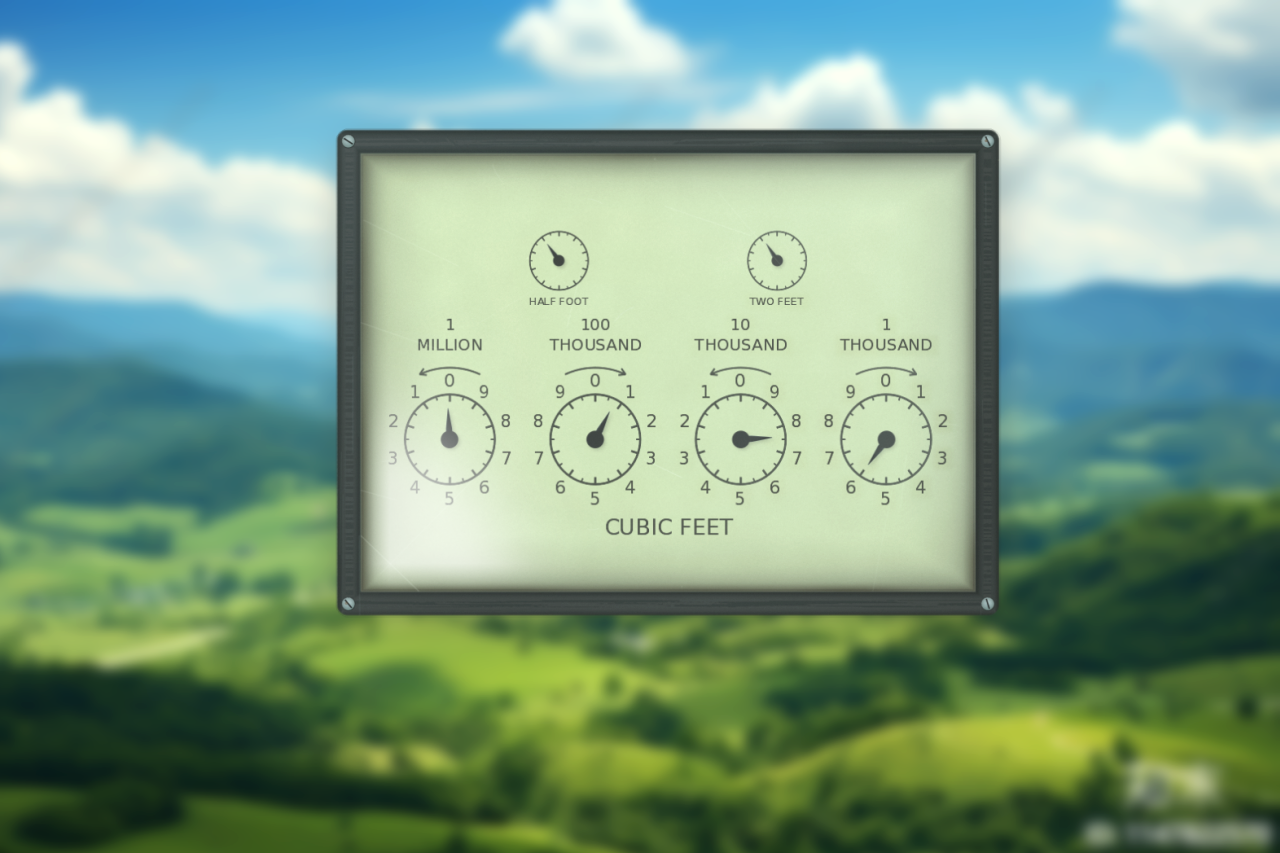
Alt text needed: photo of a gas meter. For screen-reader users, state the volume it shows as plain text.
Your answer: 7600 ft³
